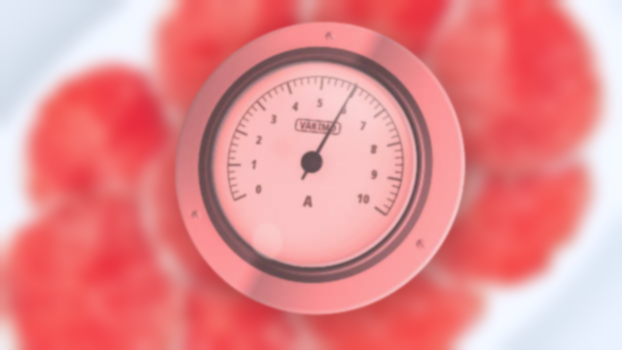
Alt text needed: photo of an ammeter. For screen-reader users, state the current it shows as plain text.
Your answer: 6 A
